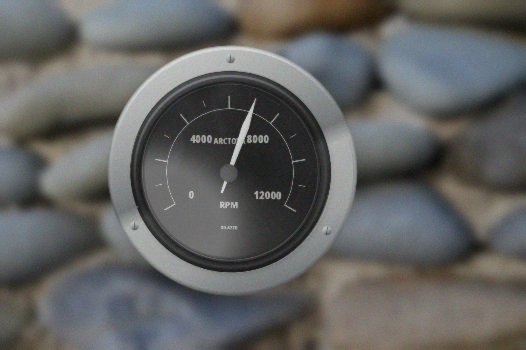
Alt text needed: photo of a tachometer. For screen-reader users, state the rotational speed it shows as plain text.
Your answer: 7000 rpm
